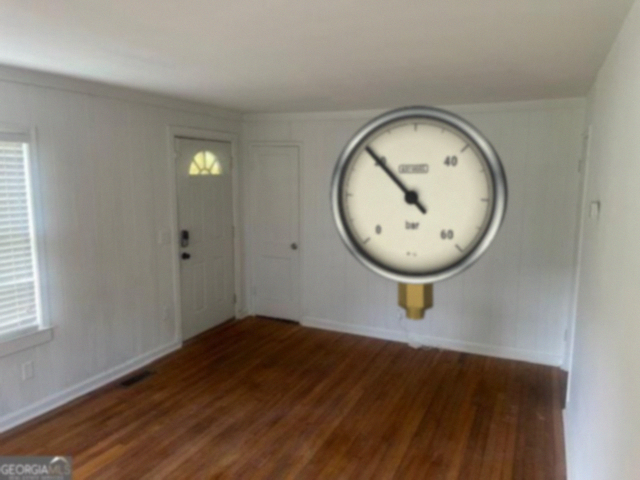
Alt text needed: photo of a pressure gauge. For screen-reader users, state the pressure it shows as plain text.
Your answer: 20 bar
